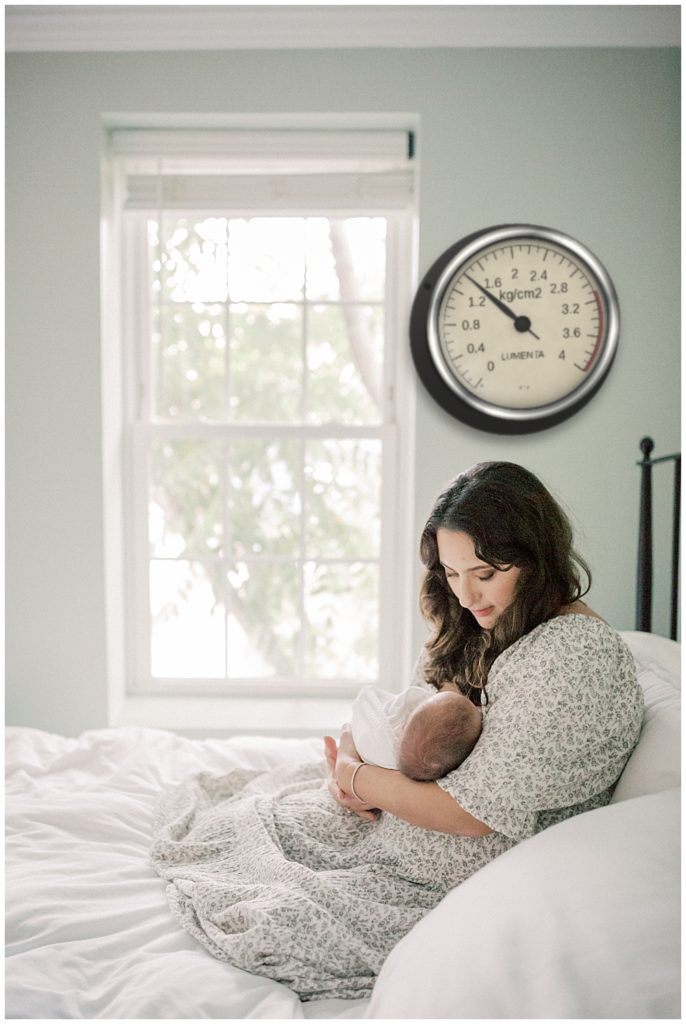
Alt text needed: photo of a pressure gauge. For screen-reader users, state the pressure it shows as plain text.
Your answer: 1.4 kg/cm²
